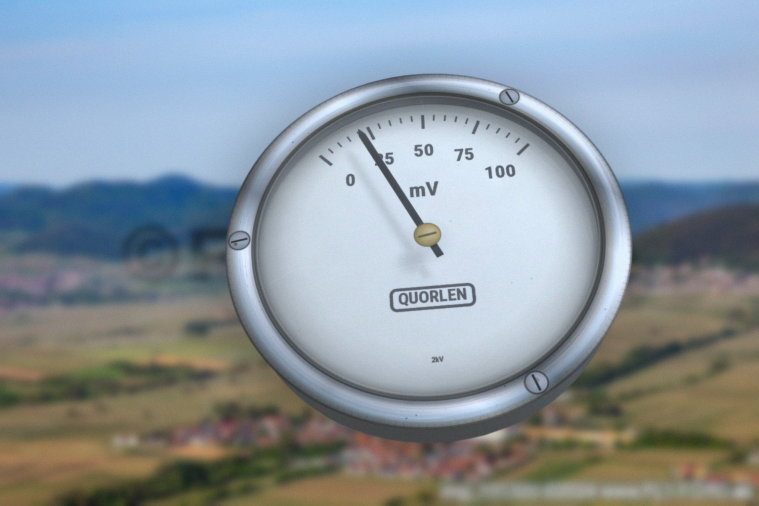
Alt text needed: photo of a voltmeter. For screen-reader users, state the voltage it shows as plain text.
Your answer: 20 mV
